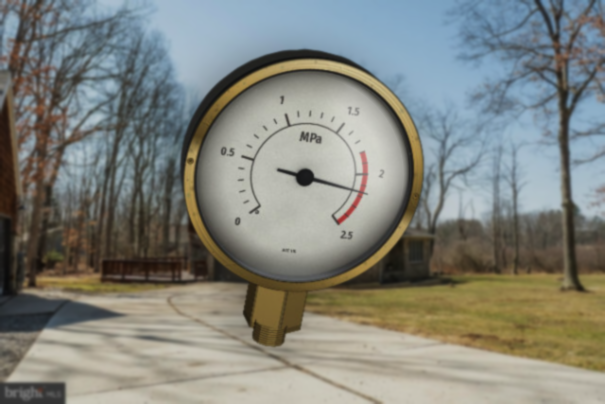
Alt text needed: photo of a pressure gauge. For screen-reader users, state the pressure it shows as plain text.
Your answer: 2.15 MPa
